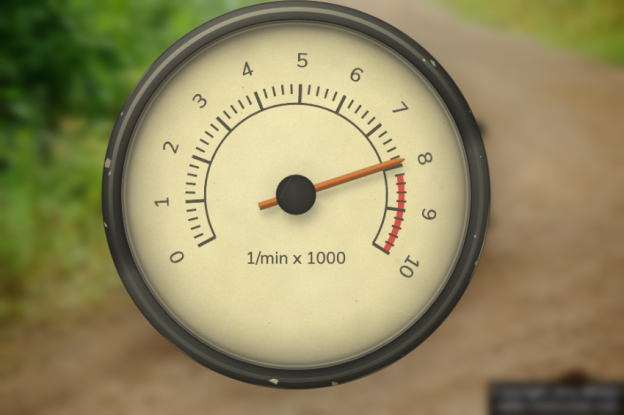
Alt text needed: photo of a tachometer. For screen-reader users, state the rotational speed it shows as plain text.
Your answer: 7900 rpm
